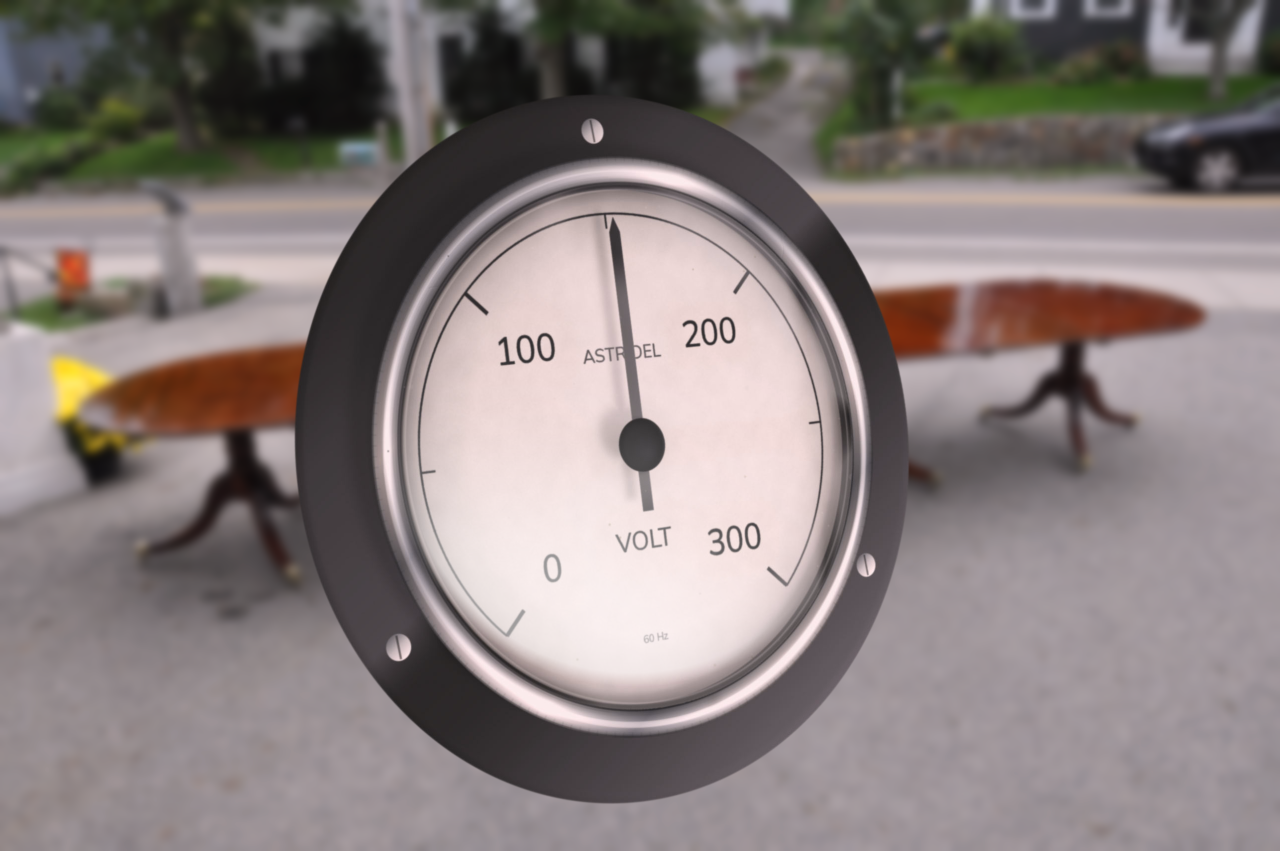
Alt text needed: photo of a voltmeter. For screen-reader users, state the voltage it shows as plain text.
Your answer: 150 V
